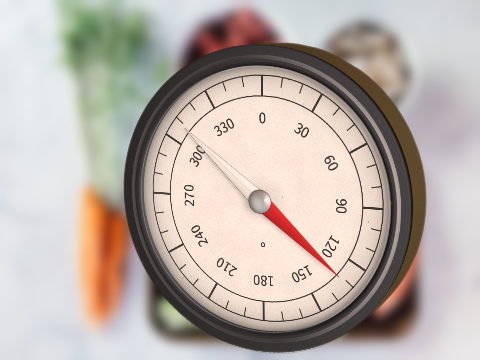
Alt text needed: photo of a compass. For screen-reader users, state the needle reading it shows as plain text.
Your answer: 130 °
